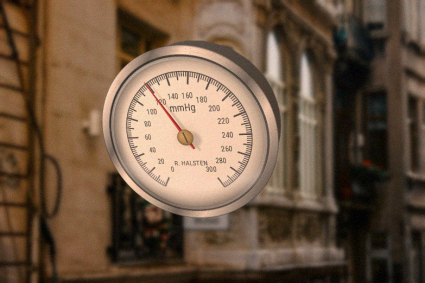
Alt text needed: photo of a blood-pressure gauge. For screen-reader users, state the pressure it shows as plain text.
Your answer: 120 mmHg
